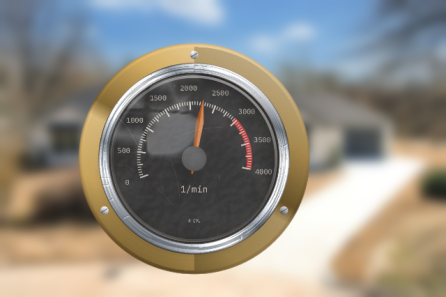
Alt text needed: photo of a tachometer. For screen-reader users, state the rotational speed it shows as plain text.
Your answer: 2250 rpm
